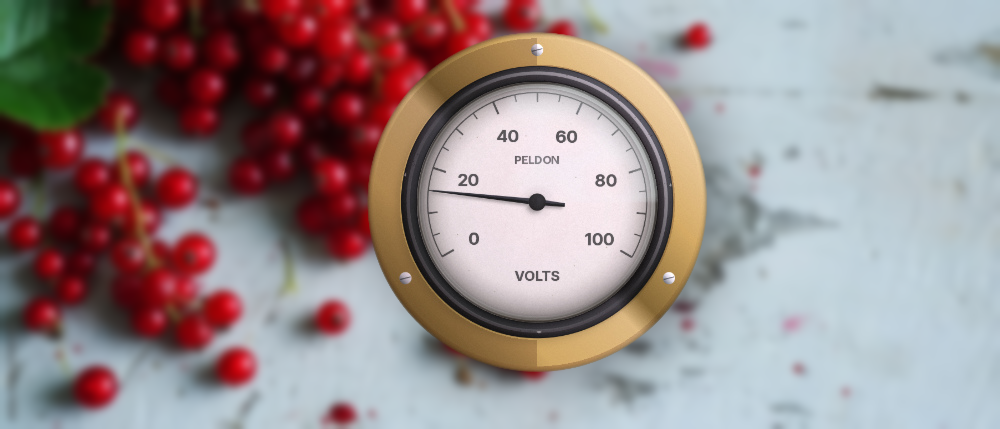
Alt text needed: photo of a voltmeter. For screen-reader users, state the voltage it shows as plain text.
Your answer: 15 V
